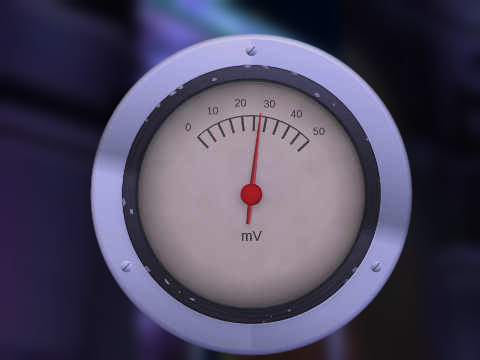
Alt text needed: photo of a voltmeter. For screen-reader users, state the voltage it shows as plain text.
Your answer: 27.5 mV
